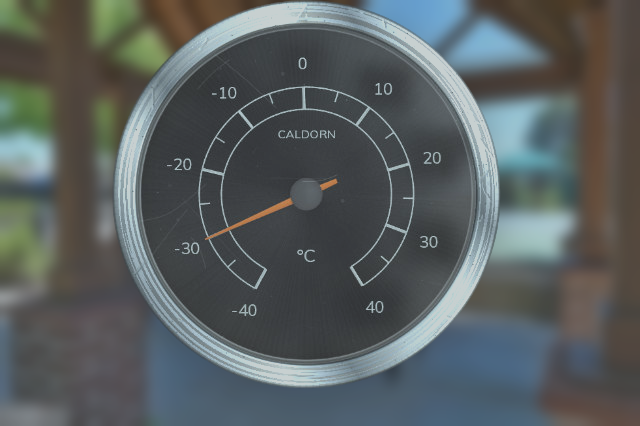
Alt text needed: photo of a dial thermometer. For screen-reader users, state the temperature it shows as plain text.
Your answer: -30 °C
